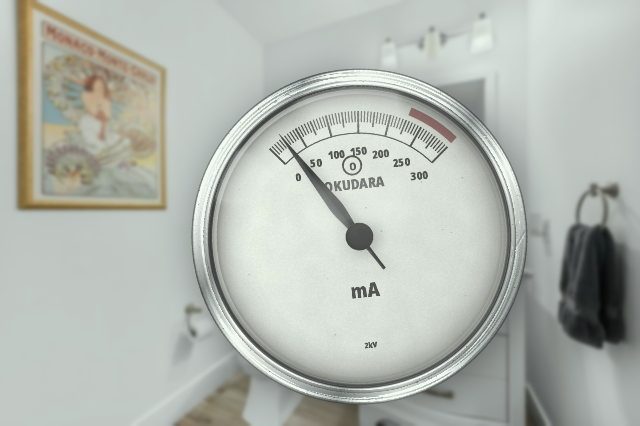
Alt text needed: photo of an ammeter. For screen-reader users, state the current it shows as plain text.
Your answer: 25 mA
